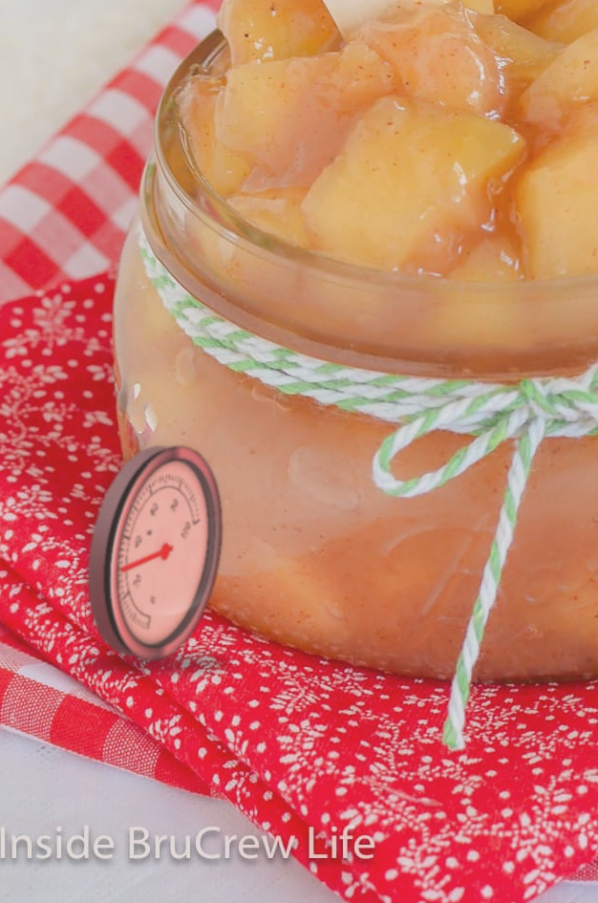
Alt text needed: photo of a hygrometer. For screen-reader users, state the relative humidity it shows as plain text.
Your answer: 30 %
